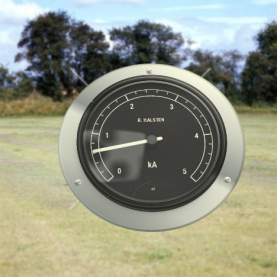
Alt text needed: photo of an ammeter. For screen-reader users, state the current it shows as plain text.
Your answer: 0.6 kA
